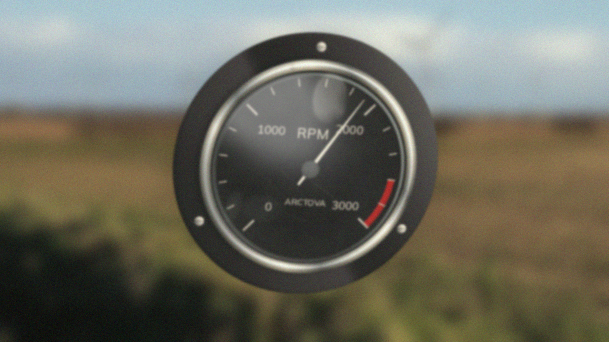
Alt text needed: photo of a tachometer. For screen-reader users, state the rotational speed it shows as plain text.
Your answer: 1900 rpm
